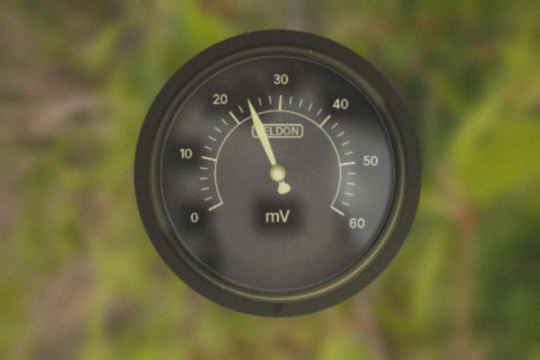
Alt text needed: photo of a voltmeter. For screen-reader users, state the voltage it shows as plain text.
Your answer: 24 mV
